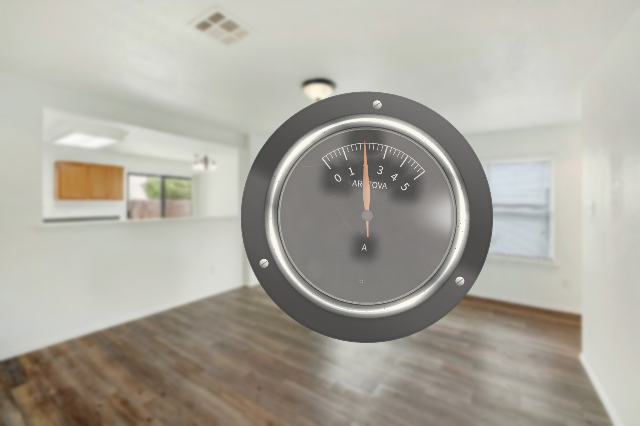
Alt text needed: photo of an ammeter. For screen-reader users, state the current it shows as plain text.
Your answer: 2 A
